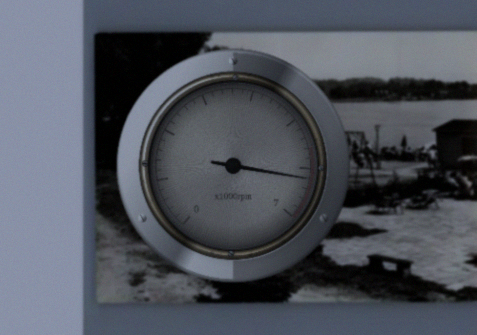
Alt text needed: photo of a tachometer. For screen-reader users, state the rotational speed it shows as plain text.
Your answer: 6200 rpm
